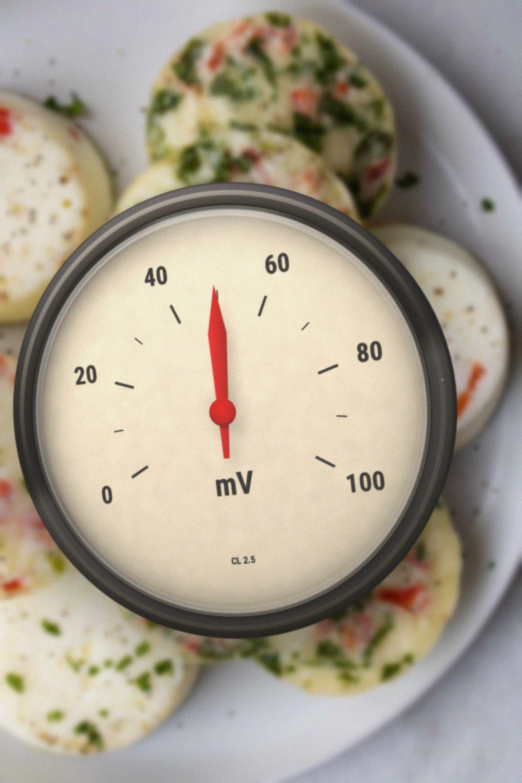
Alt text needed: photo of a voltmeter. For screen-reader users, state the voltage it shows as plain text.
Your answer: 50 mV
